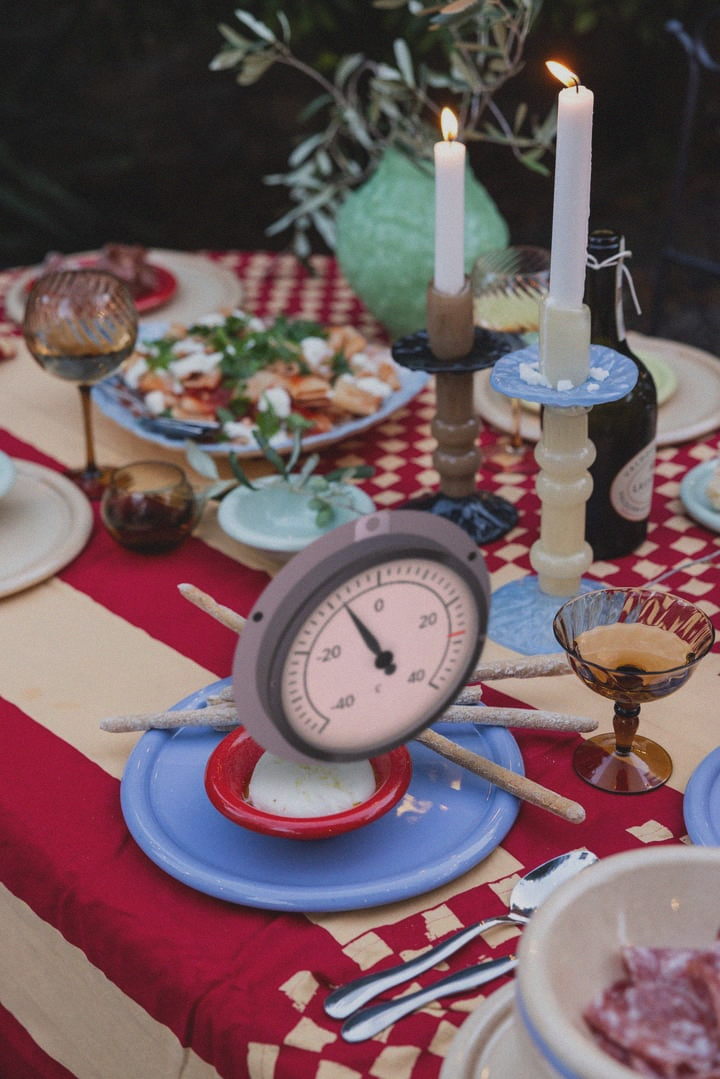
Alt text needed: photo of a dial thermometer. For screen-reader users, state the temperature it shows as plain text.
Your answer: -8 °C
